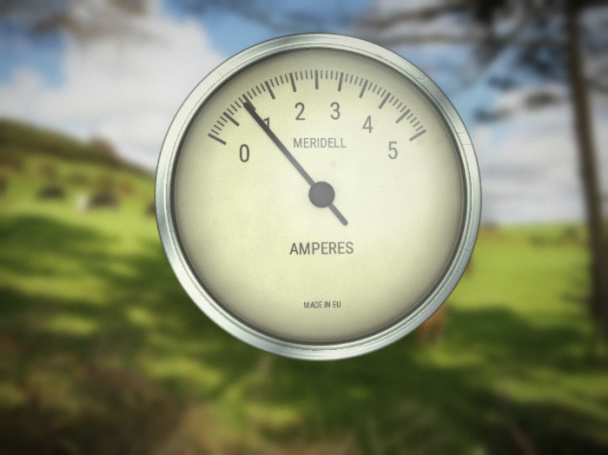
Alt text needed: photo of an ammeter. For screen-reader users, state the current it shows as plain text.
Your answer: 0.9 A
